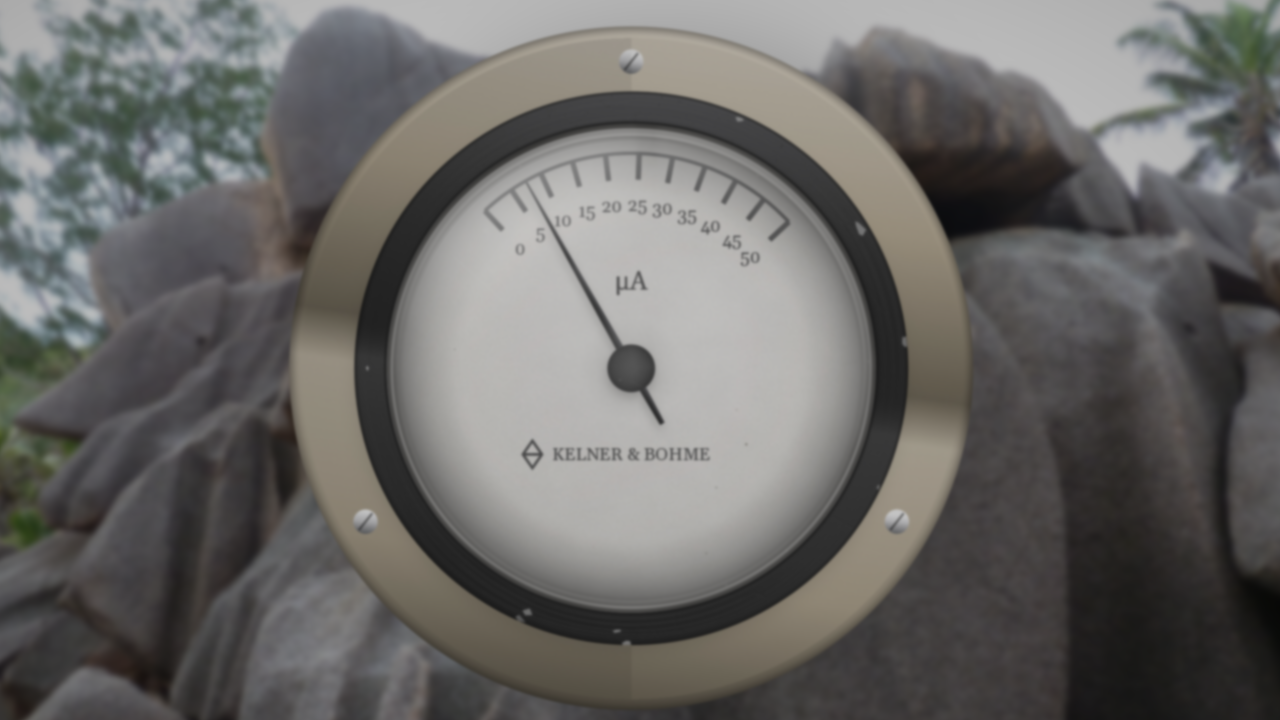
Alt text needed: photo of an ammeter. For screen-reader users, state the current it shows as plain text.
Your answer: 7.5 µA
